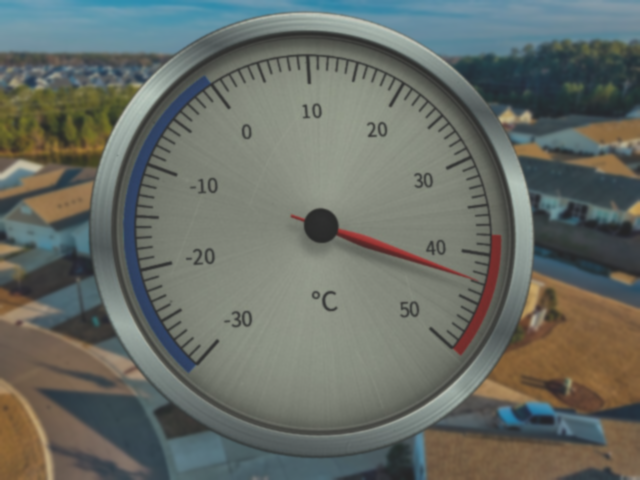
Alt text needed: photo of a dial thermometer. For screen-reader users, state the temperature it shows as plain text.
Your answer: 43 °C
